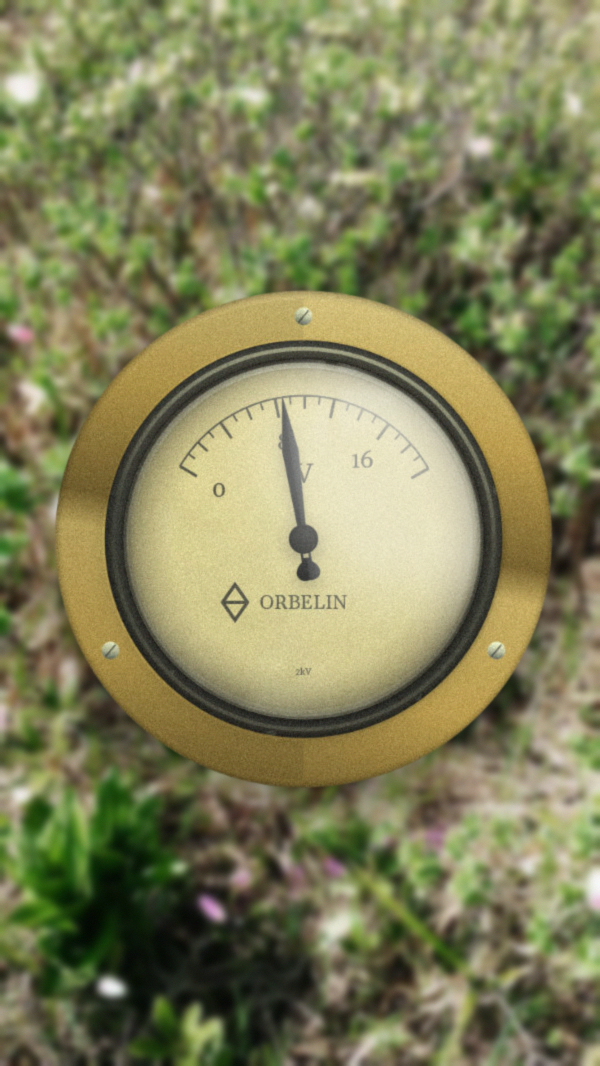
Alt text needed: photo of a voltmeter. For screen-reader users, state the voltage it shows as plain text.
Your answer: 8.5 V
